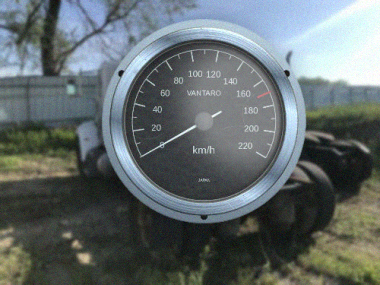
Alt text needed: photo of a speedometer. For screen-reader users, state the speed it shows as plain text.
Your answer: 0 km/h
